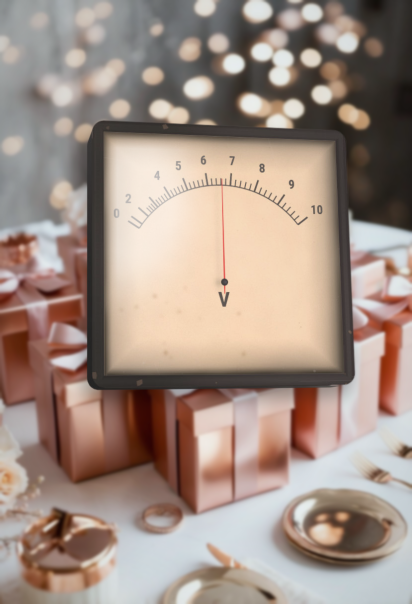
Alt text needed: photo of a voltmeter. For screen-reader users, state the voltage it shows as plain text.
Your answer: 6.6 V
